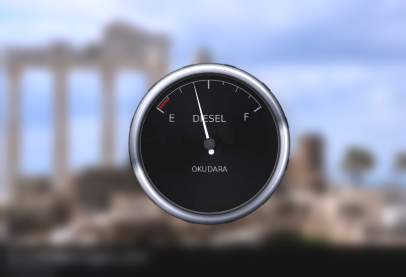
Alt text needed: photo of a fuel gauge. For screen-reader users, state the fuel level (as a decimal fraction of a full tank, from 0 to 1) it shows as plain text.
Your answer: 0.375
